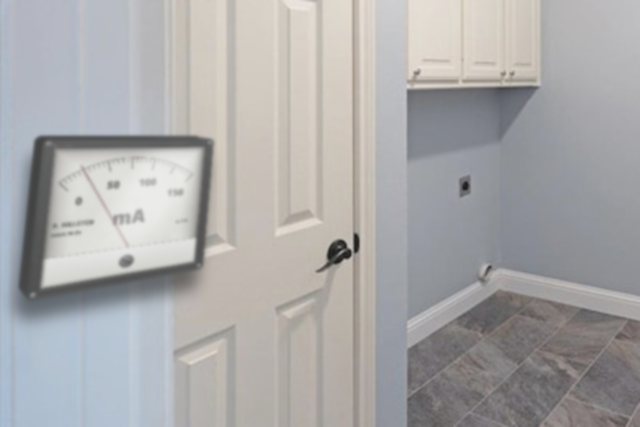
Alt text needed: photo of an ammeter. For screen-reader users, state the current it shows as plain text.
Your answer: 25 mA
